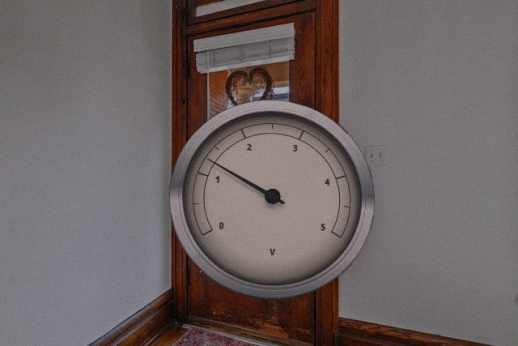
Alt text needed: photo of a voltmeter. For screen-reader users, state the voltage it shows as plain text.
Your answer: 1.25 V
